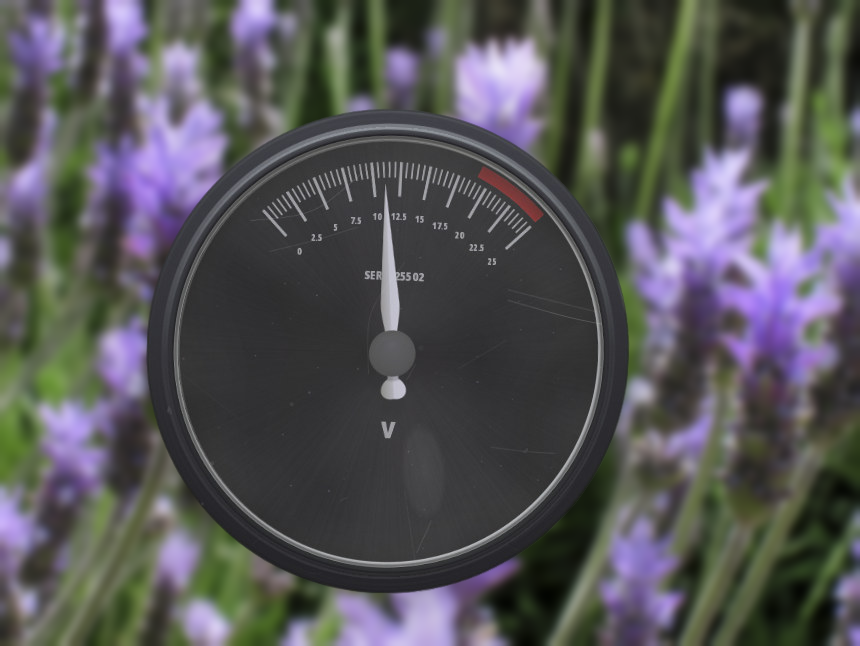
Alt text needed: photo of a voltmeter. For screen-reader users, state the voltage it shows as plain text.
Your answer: 11 V
